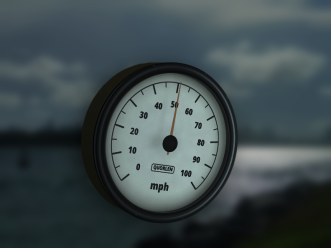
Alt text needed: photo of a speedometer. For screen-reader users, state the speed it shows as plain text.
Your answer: 50 mph
